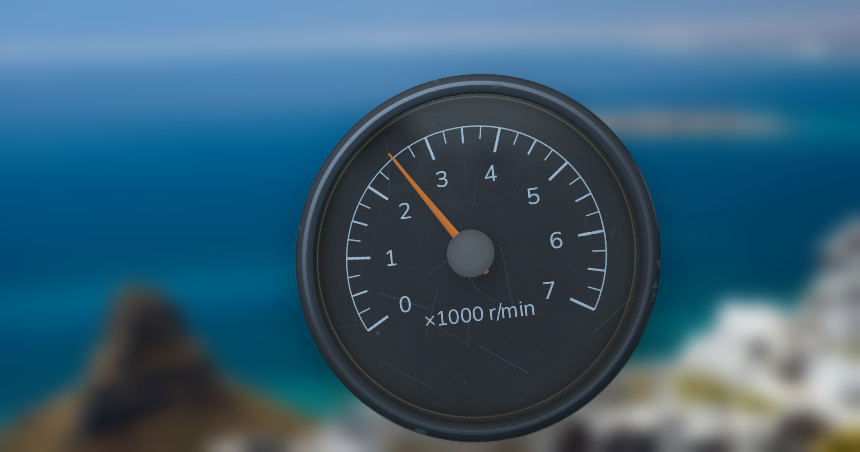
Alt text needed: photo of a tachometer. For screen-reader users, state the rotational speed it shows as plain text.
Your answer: 2500 rpm
